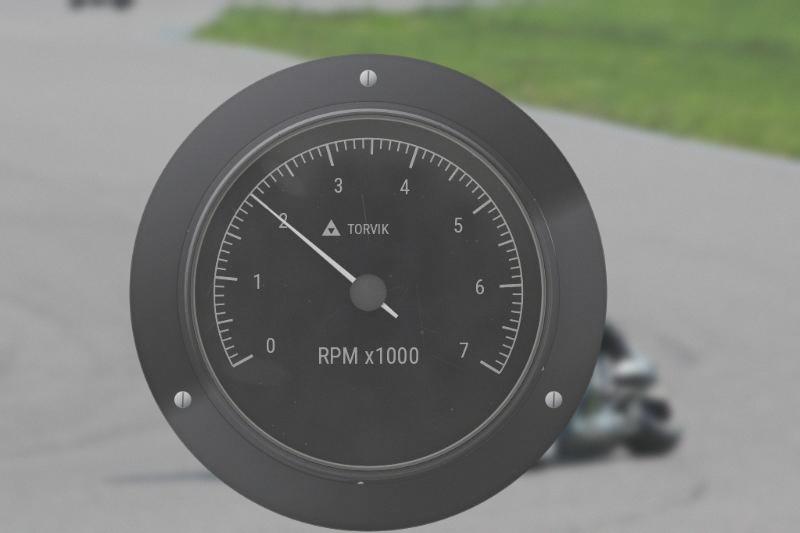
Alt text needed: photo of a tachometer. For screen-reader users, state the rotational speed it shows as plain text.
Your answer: 2000 rpm
